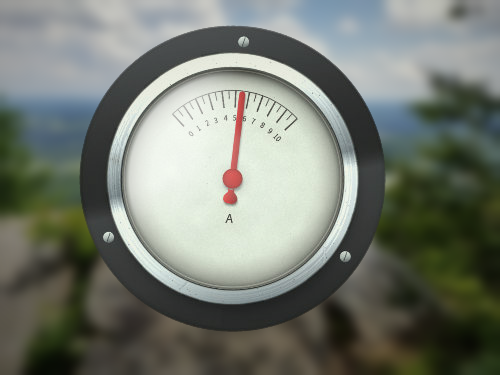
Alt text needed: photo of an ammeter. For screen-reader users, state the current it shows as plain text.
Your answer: 5.5 A
